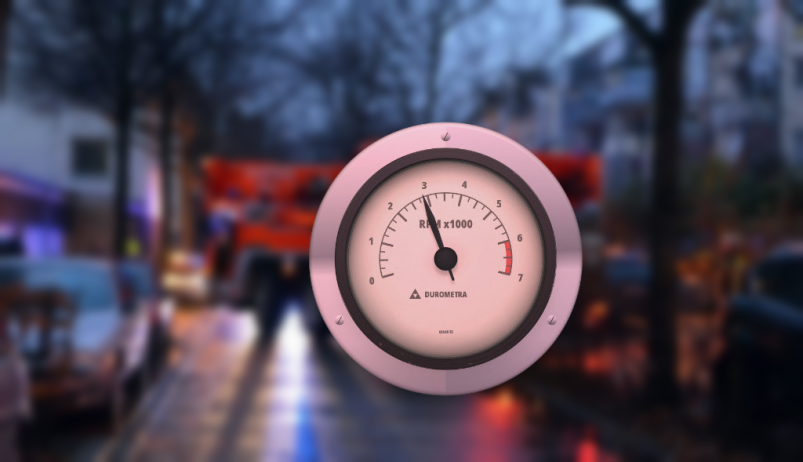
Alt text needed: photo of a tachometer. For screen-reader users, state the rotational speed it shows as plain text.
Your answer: 2875 rpm
